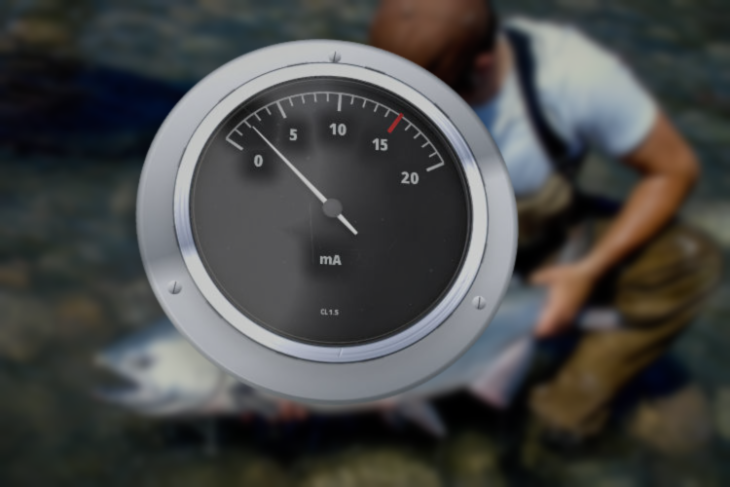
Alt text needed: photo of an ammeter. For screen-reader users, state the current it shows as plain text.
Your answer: 2 mA
